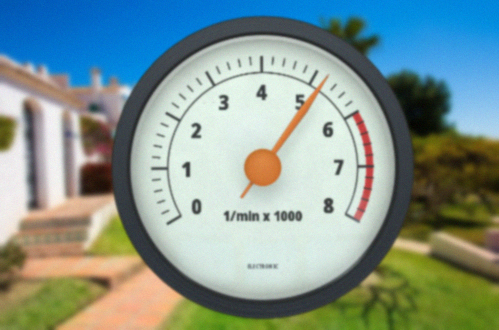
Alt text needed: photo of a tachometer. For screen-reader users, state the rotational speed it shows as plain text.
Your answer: 5200 rpm
